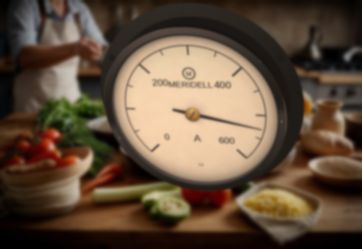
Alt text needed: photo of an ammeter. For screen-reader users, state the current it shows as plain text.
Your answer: 525 A
